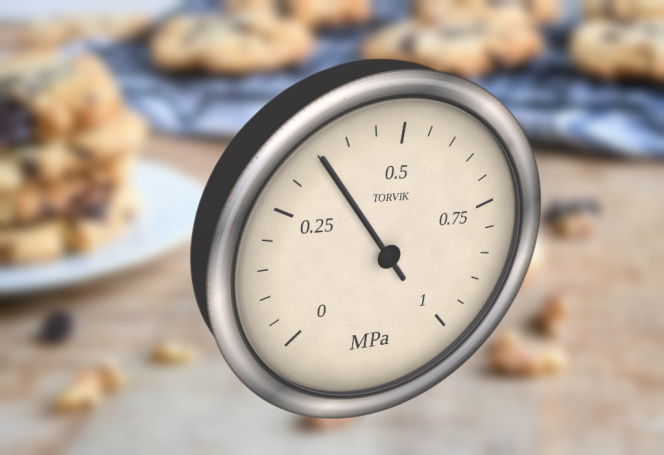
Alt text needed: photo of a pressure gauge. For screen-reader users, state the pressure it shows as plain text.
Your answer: 0.35 MPa
